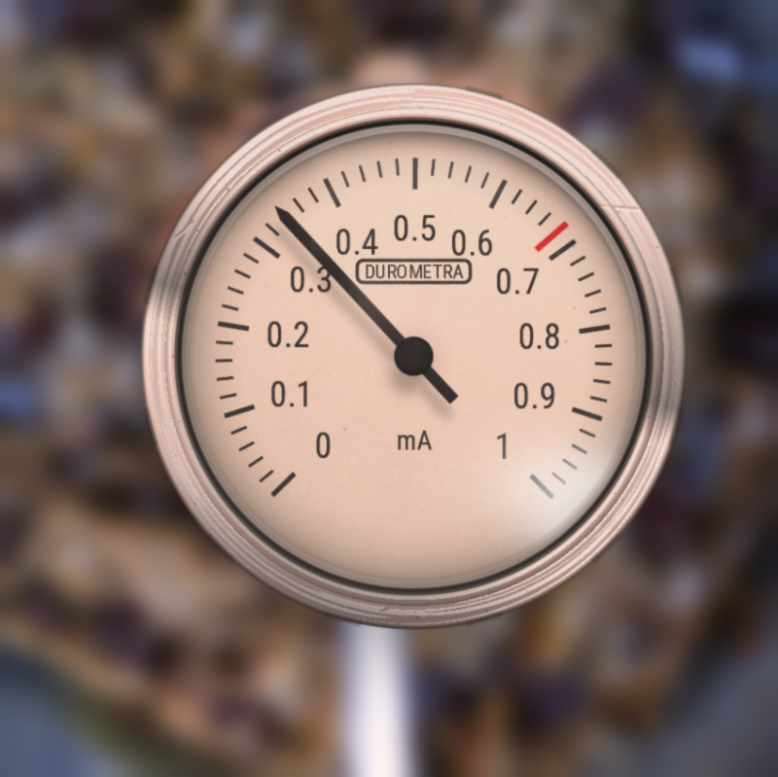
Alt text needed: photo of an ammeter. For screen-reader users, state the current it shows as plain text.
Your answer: 0.34 mA
